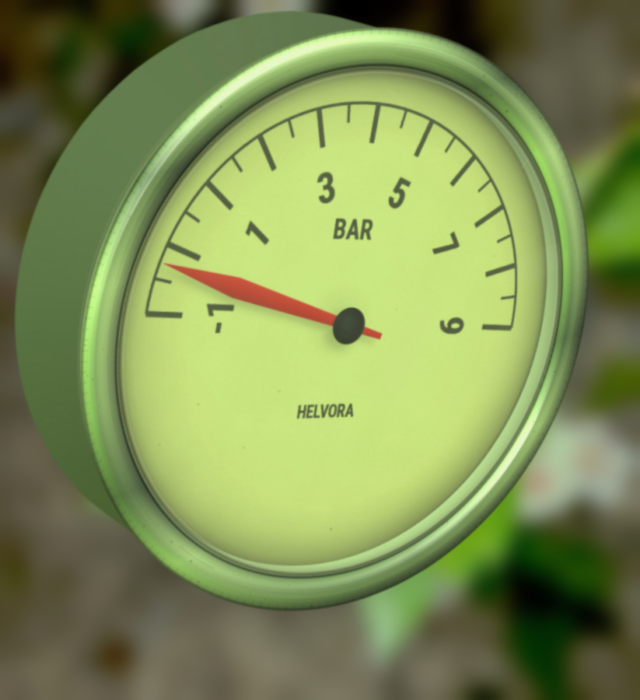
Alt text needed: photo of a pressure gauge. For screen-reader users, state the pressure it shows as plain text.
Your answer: -0.25 bar
